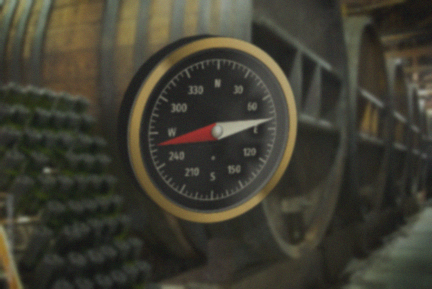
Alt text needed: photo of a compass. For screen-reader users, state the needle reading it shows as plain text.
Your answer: 260 °
